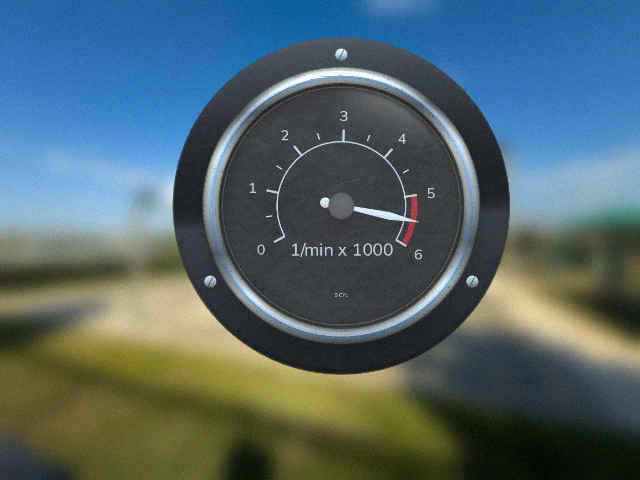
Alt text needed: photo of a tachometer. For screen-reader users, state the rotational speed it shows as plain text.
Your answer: 5500 rpm
